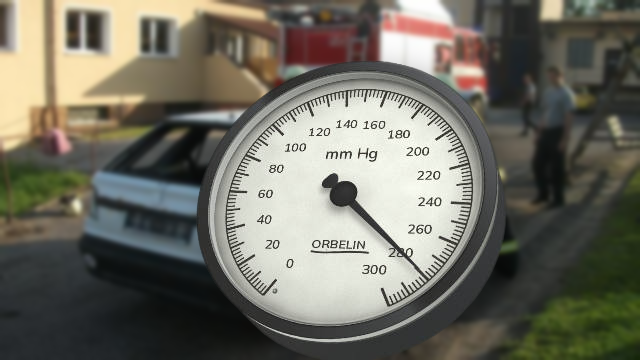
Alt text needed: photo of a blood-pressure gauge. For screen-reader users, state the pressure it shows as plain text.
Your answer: 280 mmHg
